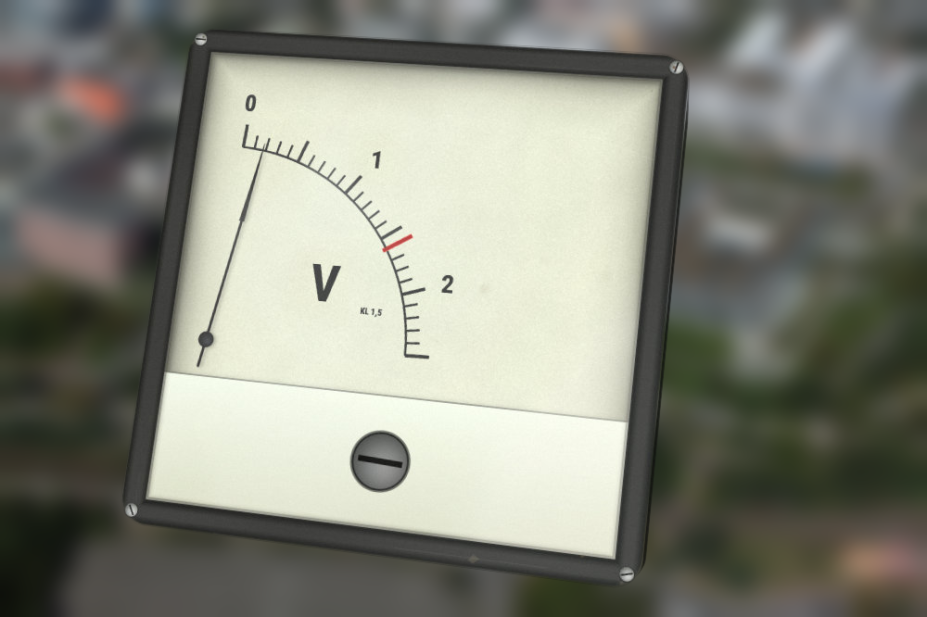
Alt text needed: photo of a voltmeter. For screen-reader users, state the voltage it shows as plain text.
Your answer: 0.2 V
